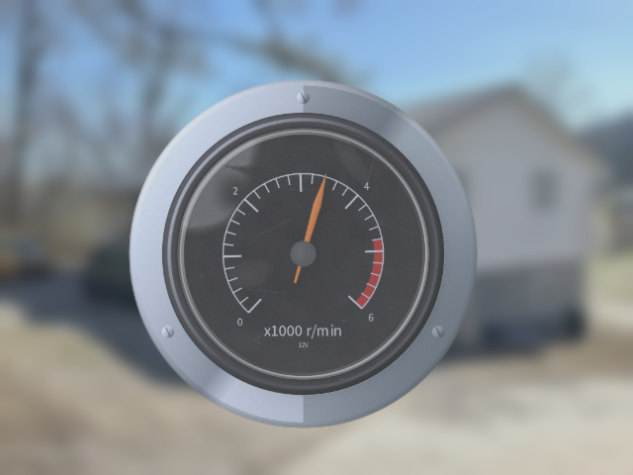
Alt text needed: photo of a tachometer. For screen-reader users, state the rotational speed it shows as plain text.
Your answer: 3400 rpm
